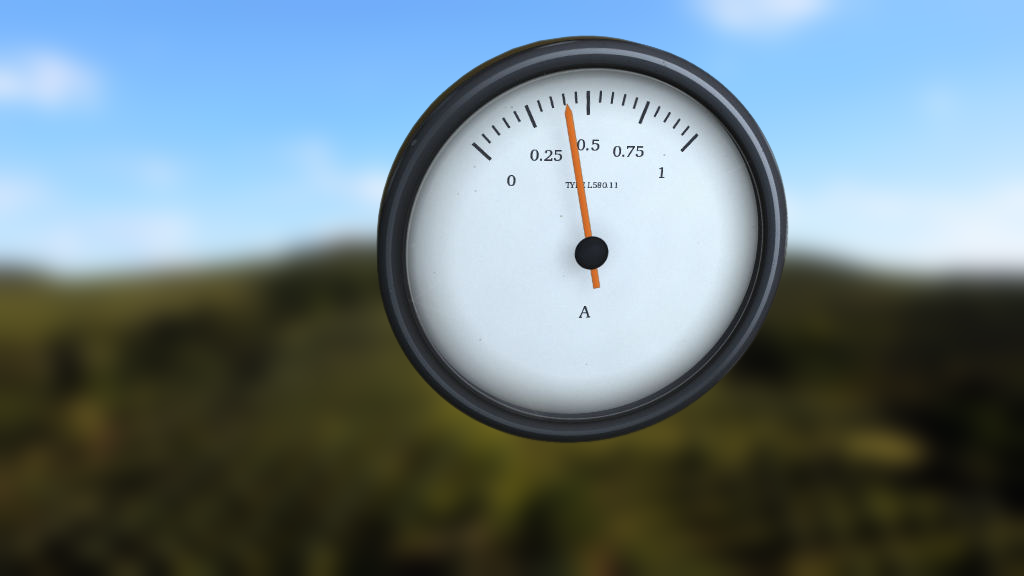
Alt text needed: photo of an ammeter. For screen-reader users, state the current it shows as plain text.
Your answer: 0.4 A
